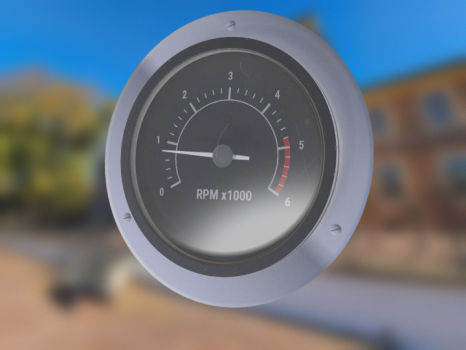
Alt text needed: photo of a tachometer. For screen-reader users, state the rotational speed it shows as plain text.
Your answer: 800 rpm
